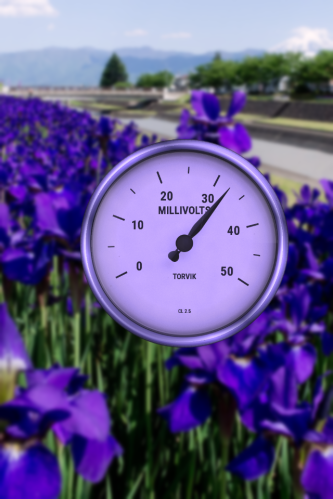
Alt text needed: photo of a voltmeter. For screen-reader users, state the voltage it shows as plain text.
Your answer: 32.5 mV
